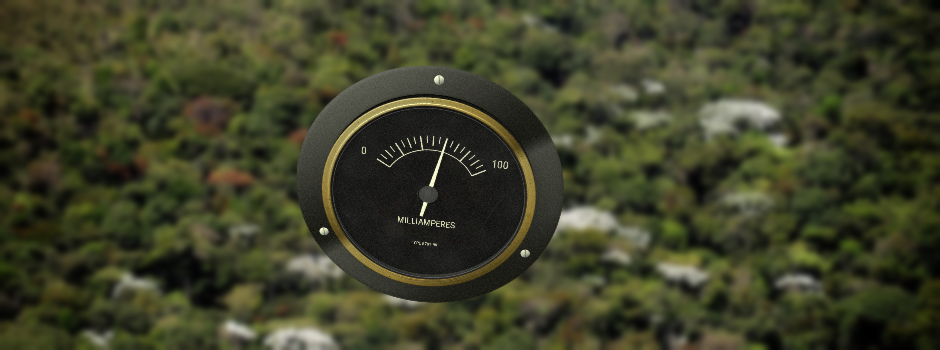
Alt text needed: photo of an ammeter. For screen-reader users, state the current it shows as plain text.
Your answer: 60 mA
